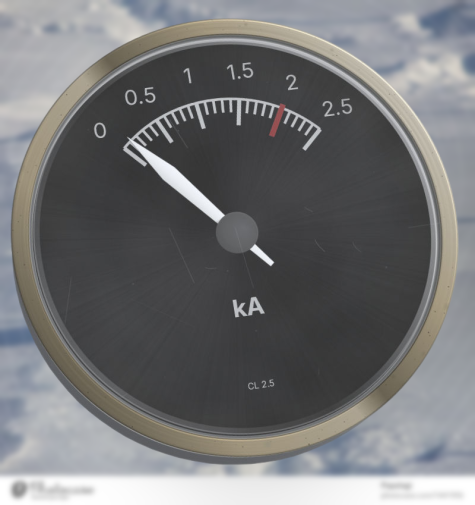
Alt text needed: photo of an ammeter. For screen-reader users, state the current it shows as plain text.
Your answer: 0.1 kA
